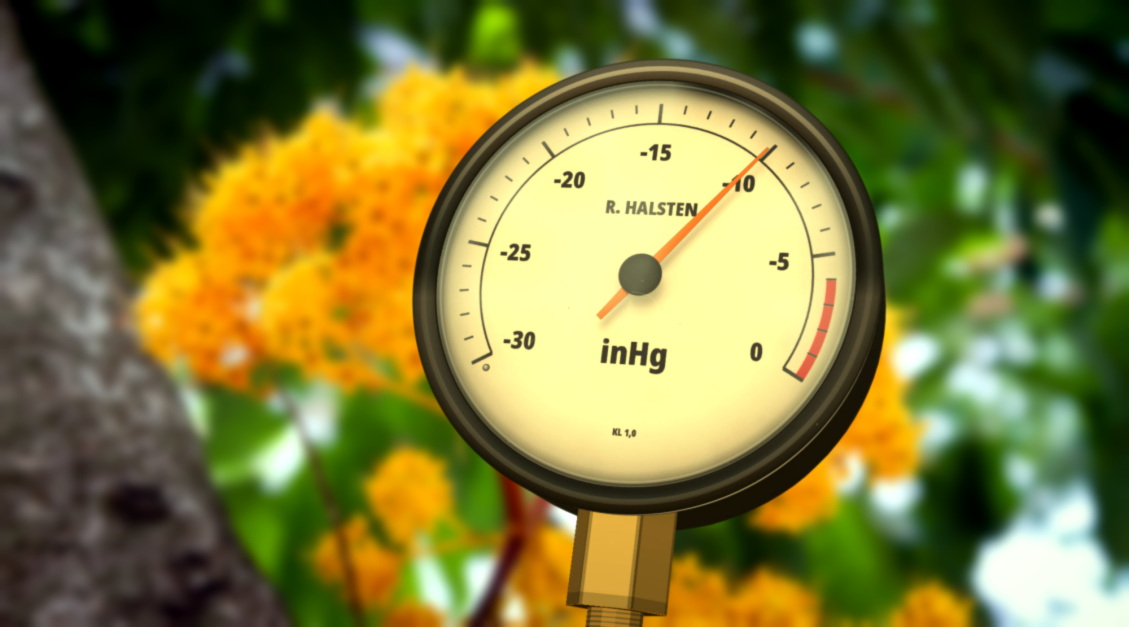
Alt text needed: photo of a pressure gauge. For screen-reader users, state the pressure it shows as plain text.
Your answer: -10 inHg
